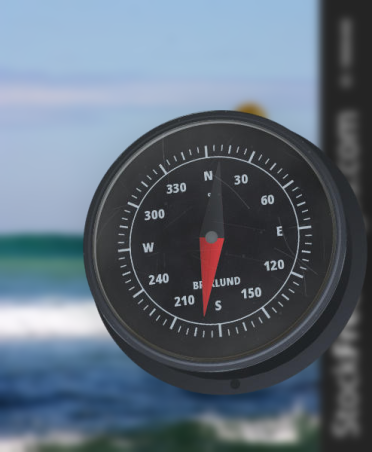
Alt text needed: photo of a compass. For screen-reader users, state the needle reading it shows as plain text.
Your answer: 190 °
